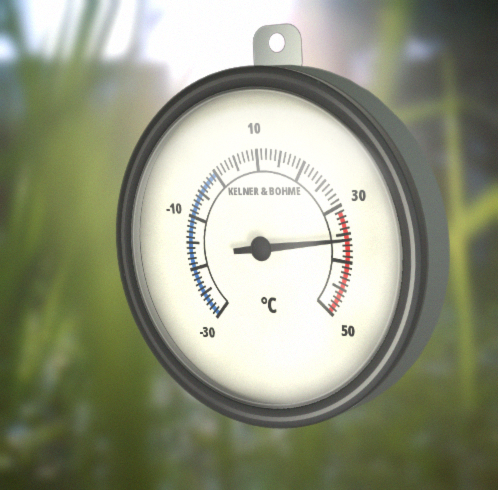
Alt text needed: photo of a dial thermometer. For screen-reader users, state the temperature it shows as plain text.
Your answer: 36 °C
